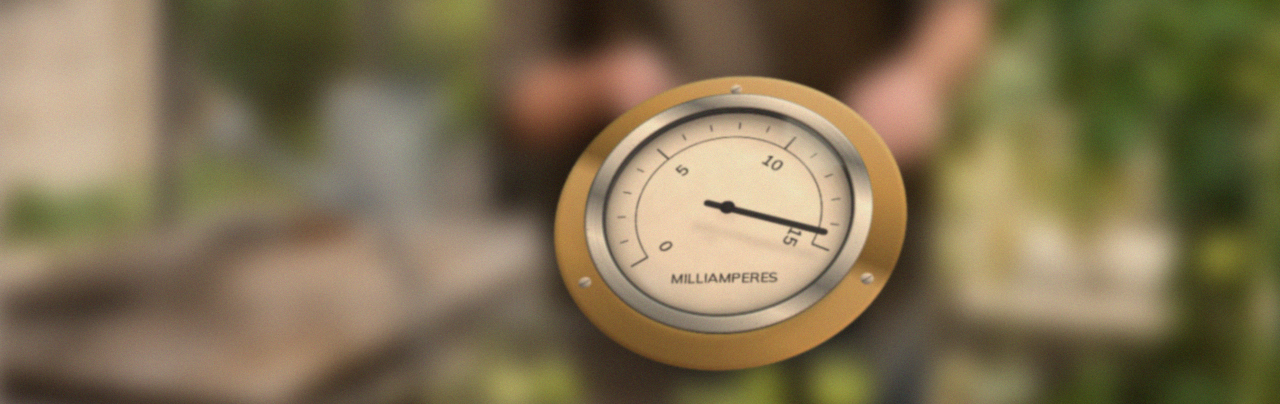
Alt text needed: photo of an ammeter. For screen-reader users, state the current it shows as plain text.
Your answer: 14.5 mA
